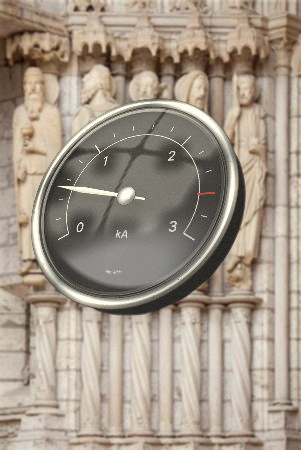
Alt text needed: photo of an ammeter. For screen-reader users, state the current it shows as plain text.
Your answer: 0.5 kA
